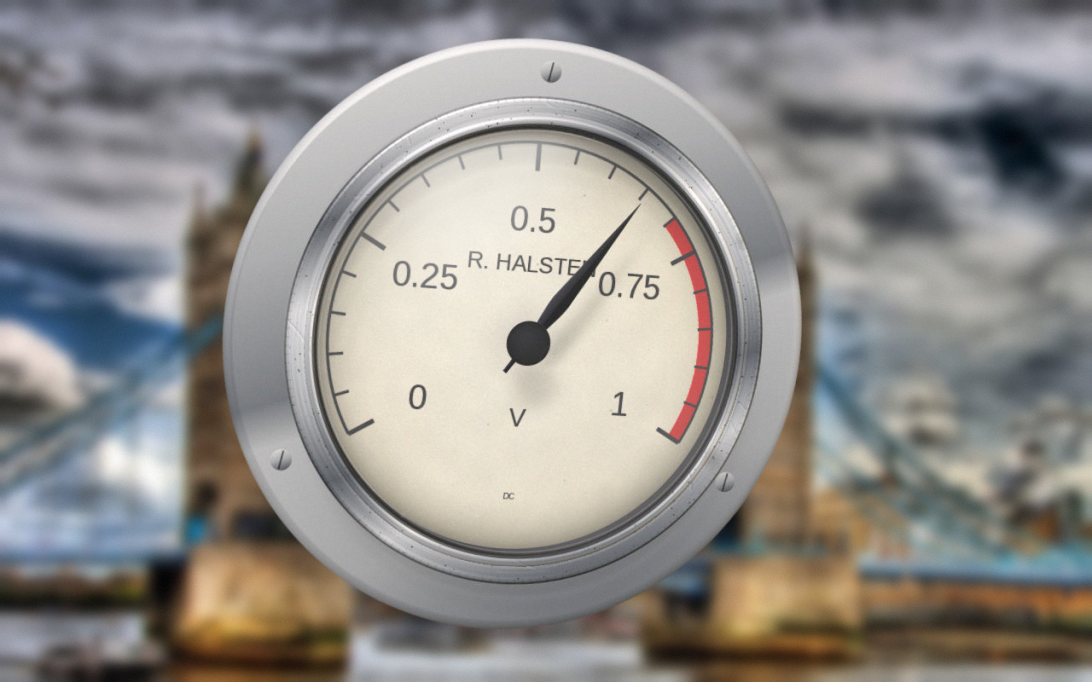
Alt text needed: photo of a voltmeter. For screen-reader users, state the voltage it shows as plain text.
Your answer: 0.65 V
